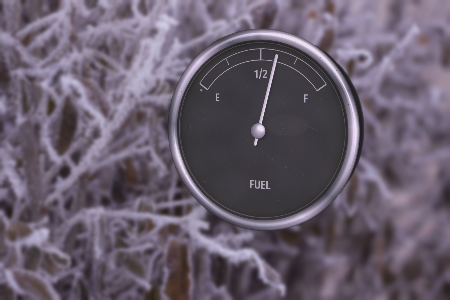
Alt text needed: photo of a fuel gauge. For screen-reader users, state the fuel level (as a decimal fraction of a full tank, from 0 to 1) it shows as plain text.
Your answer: 0.625
